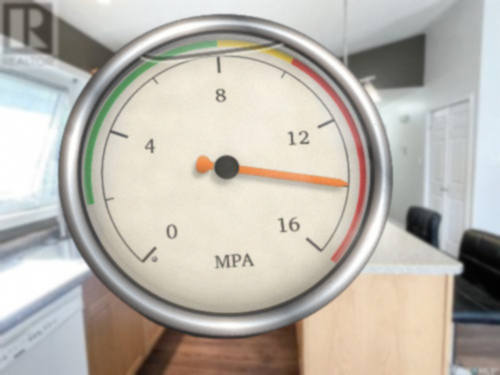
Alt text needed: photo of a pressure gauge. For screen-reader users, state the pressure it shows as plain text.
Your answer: 14 MPa
